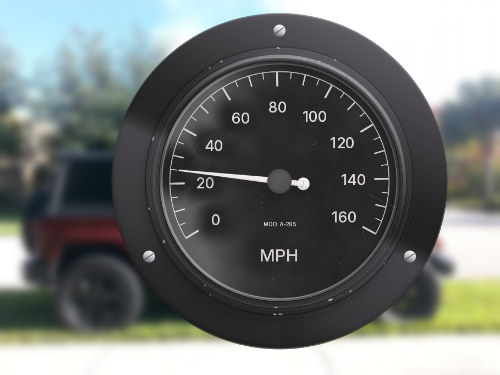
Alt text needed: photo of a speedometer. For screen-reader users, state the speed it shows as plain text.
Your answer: 25 mph
